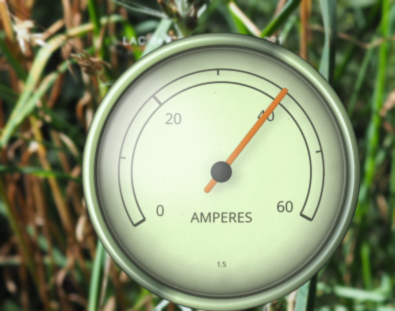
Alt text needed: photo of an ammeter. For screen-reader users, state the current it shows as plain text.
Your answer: 40 A
